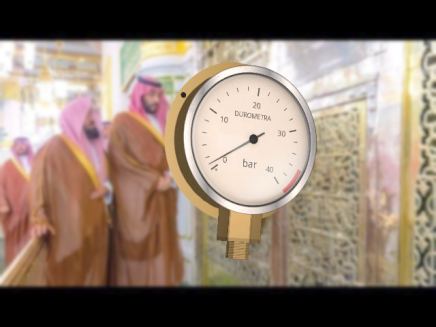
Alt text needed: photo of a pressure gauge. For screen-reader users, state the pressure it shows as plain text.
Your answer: 1 bar
